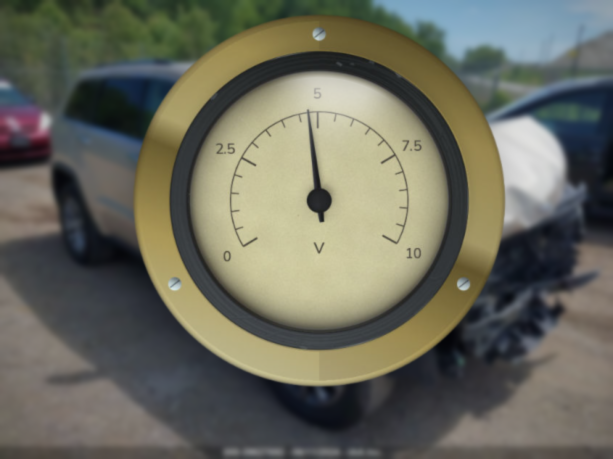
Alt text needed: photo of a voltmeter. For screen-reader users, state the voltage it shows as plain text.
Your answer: 4.75 V
